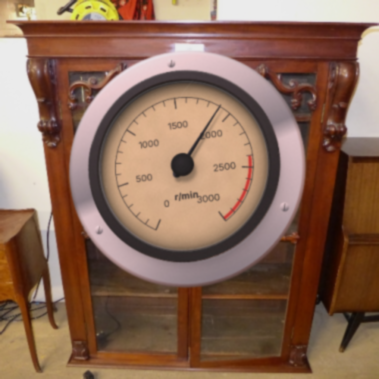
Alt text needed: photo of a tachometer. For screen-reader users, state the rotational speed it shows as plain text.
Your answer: 1900 rpm
